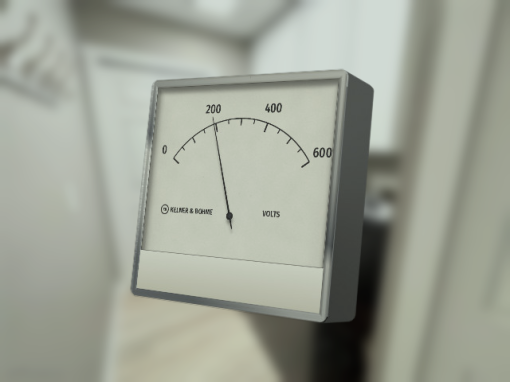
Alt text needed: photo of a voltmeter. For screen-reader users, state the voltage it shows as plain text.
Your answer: 200 V
